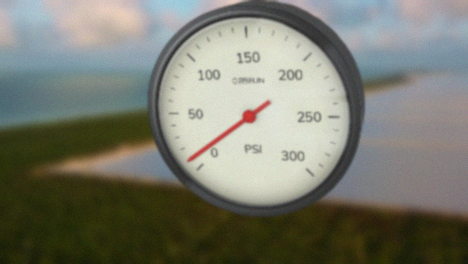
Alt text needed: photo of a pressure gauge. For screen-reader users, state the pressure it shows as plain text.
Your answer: 10 psi
